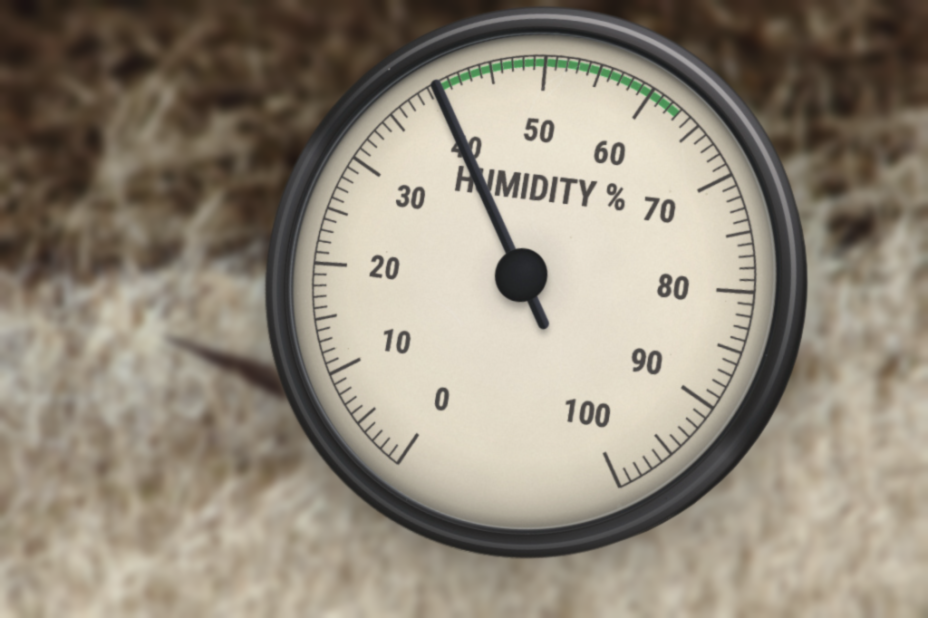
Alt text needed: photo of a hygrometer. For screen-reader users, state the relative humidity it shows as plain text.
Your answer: 40 %
